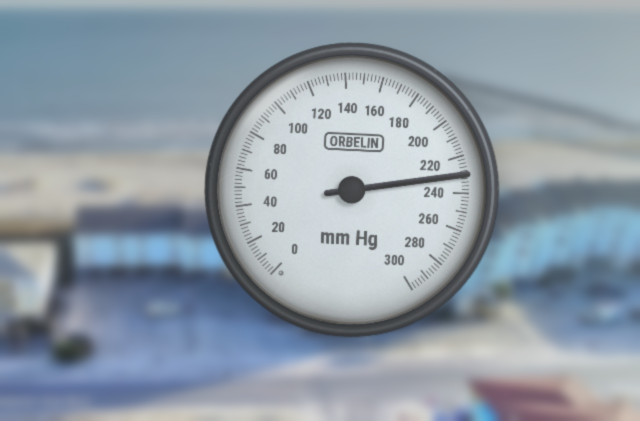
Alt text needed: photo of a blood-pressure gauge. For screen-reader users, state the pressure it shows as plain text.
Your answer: 230 mmHg
